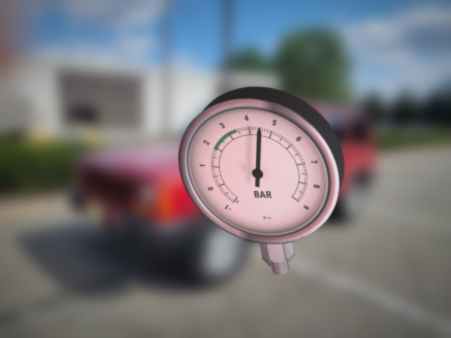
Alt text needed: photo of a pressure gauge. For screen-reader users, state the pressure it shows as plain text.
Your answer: 4.5 bar
